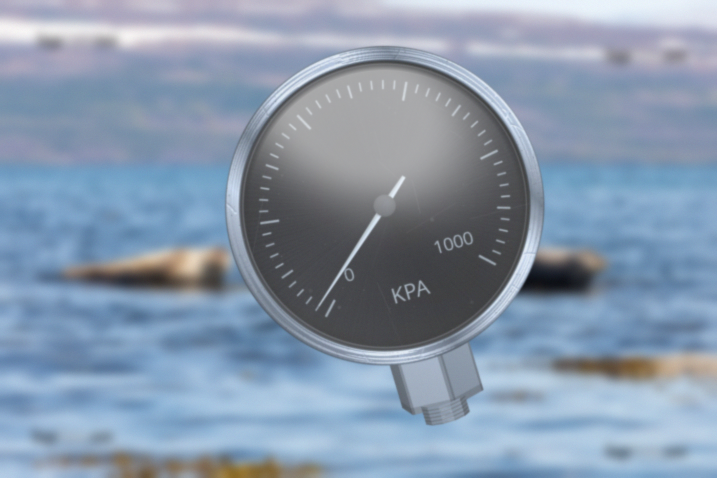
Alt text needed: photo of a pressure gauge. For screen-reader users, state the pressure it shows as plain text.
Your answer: 20 kPa
